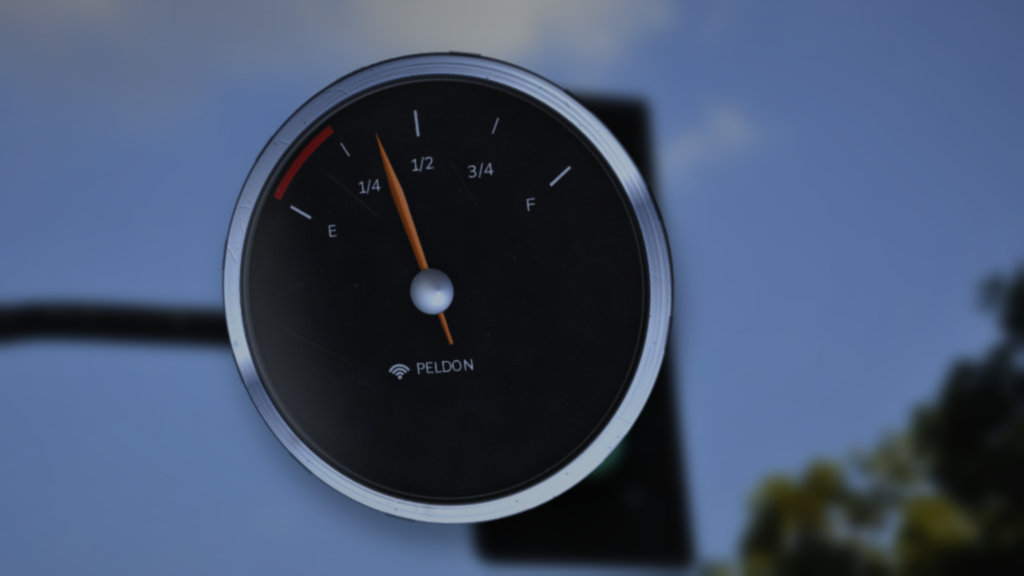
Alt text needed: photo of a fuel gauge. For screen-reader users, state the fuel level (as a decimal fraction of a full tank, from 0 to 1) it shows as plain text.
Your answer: 0.375
